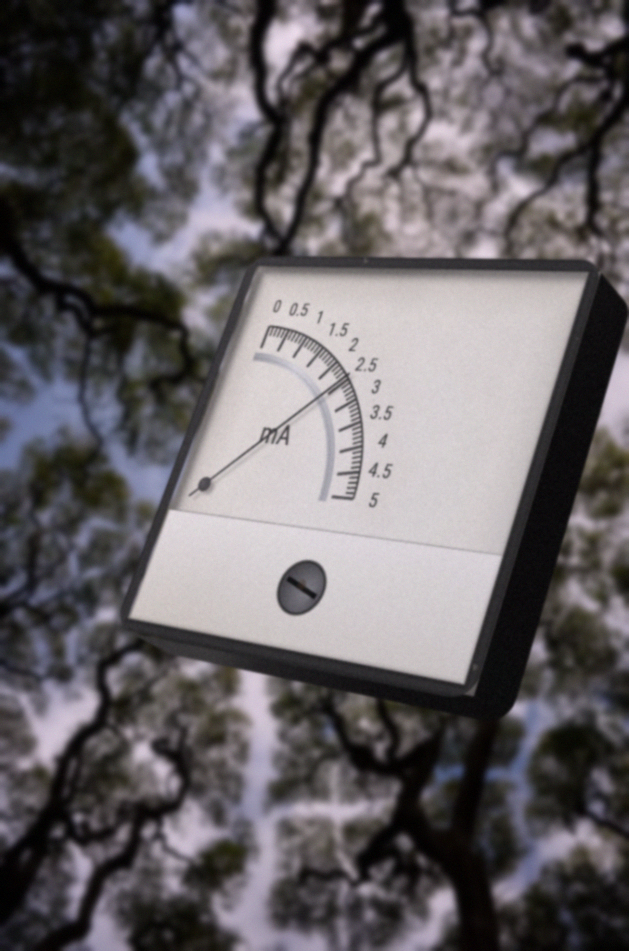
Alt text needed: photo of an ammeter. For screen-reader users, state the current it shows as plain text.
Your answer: 2.5 mA
